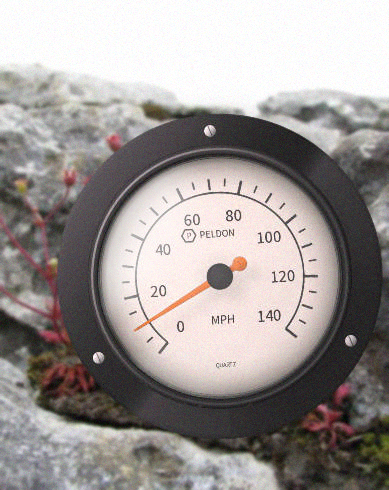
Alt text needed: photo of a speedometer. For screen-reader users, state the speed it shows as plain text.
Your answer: 10 mph
